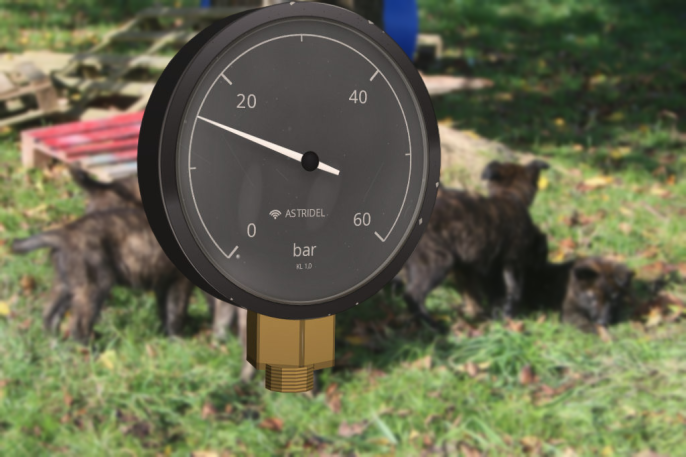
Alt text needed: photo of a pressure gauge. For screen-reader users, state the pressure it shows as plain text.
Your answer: 15 bar
